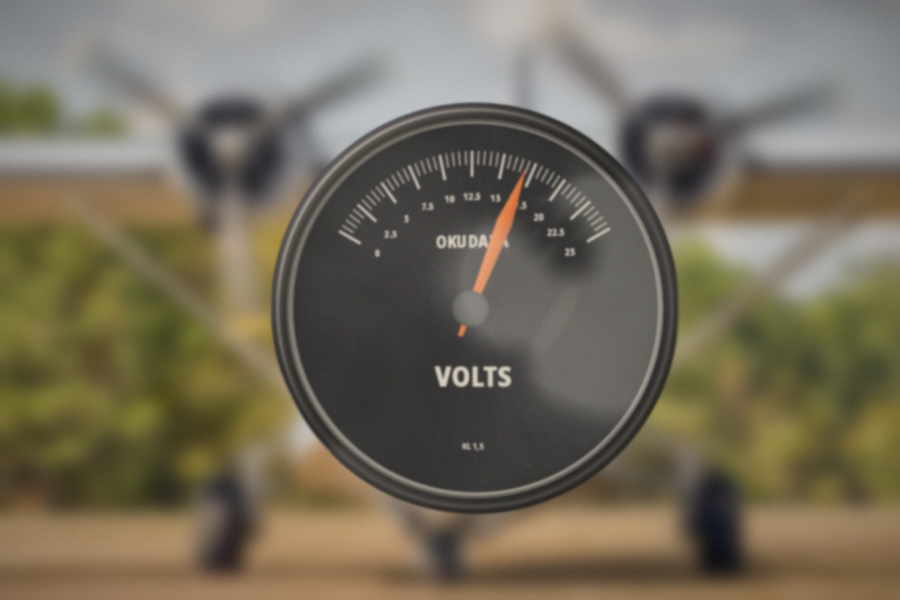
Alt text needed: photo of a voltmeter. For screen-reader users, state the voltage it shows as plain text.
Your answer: 17 V
